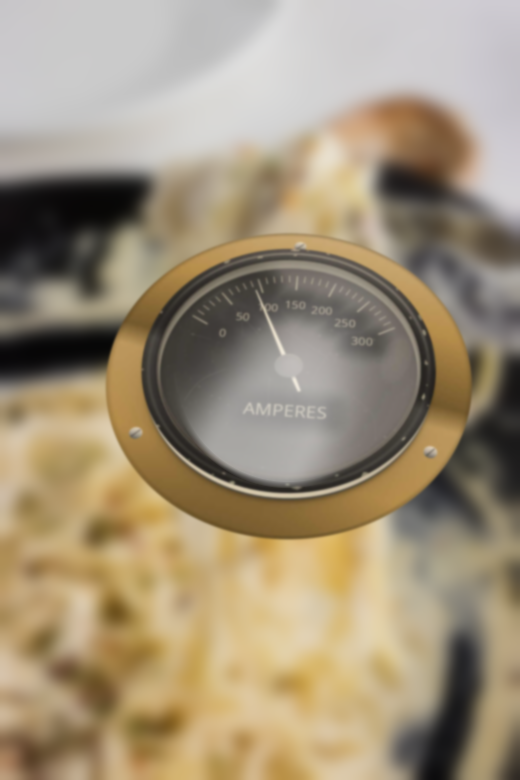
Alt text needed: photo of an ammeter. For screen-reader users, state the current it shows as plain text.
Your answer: 90 A
